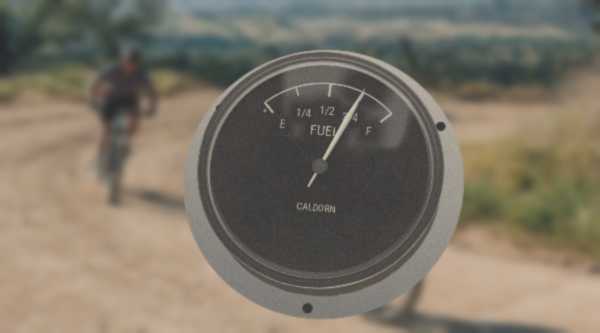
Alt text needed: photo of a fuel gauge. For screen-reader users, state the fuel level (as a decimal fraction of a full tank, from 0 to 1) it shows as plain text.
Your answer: 0.75
